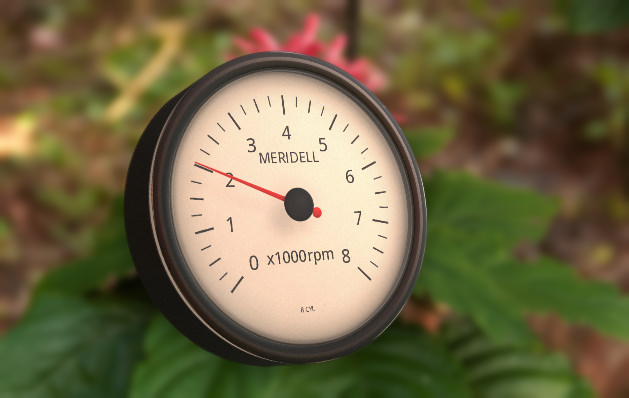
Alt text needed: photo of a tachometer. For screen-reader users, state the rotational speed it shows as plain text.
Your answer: 2000 rpm
